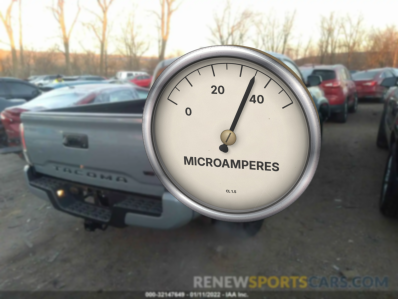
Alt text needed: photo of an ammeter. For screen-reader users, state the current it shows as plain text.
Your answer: 35 µA
